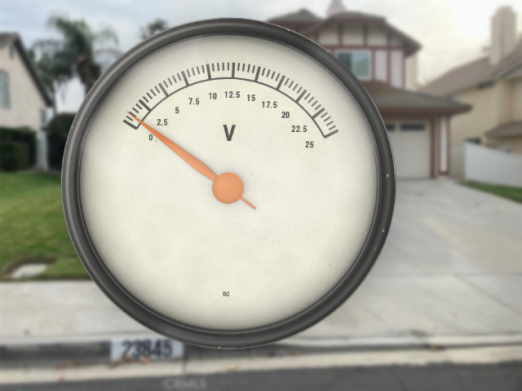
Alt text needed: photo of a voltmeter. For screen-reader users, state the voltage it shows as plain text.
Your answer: 1 V
